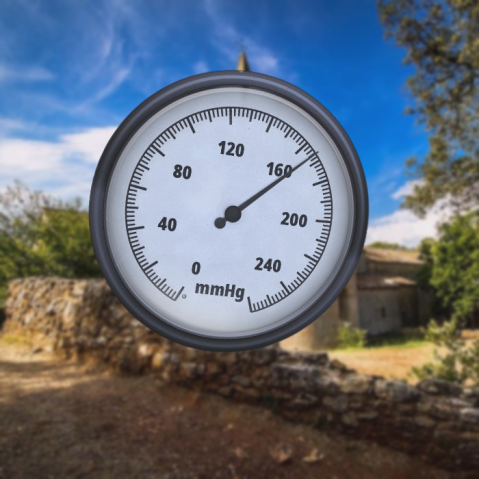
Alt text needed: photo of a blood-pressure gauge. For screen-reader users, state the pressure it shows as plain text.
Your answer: 166 mmHg
